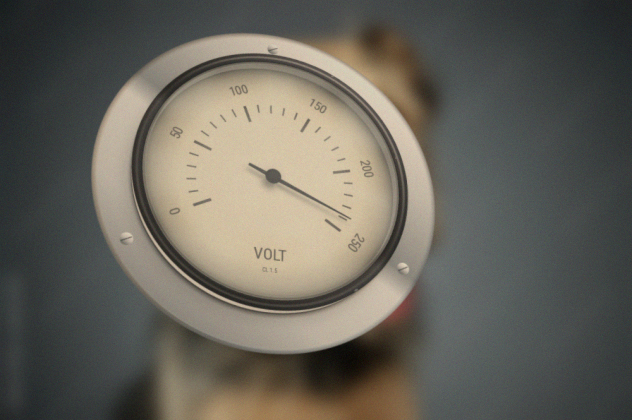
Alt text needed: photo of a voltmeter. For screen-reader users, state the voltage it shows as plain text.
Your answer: 240 V
